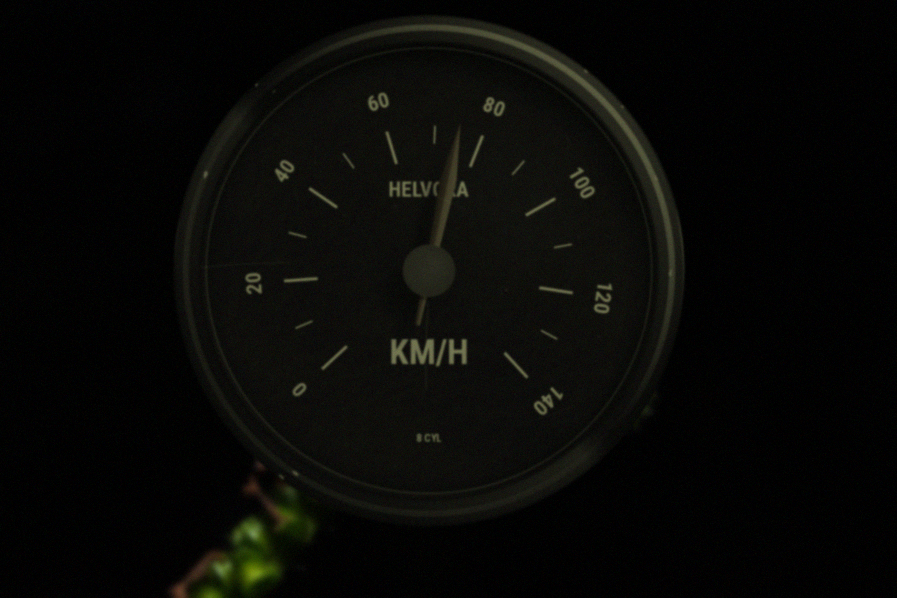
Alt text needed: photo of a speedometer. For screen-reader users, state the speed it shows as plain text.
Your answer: 75 km/h
